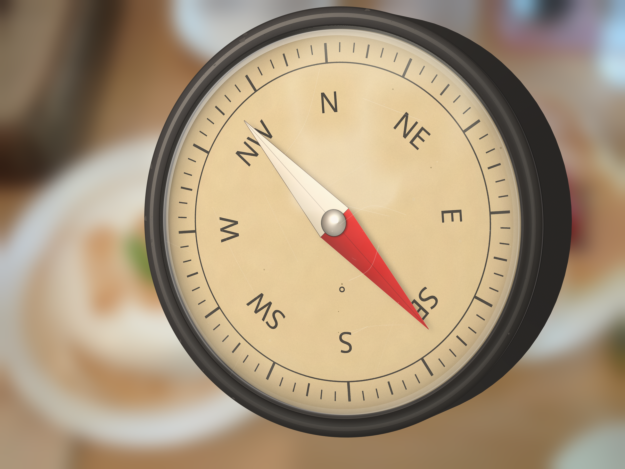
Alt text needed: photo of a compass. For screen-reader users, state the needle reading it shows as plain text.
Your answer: 140 °
